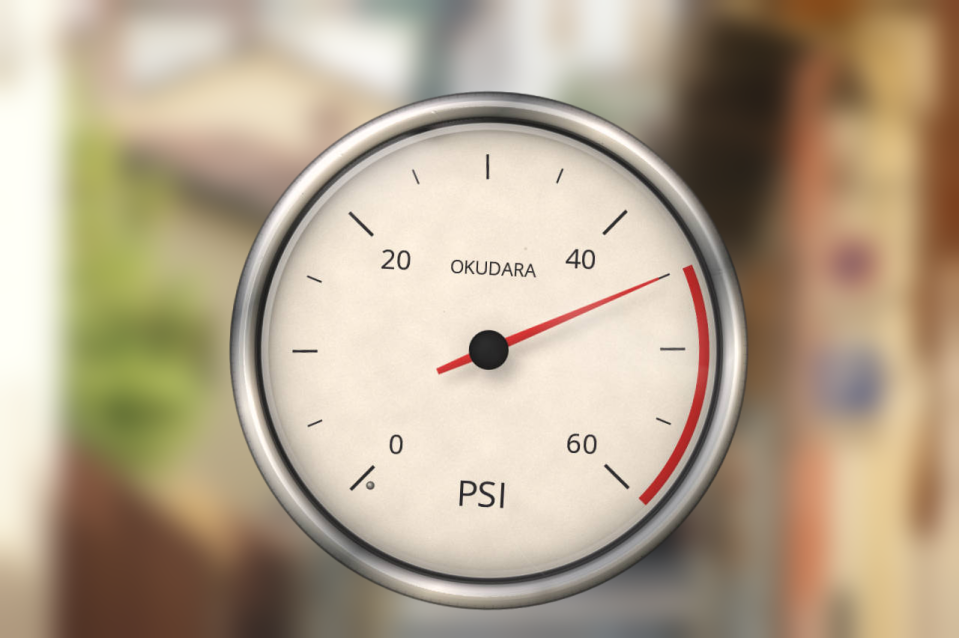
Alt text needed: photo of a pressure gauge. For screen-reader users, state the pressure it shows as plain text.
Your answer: 45 psi
